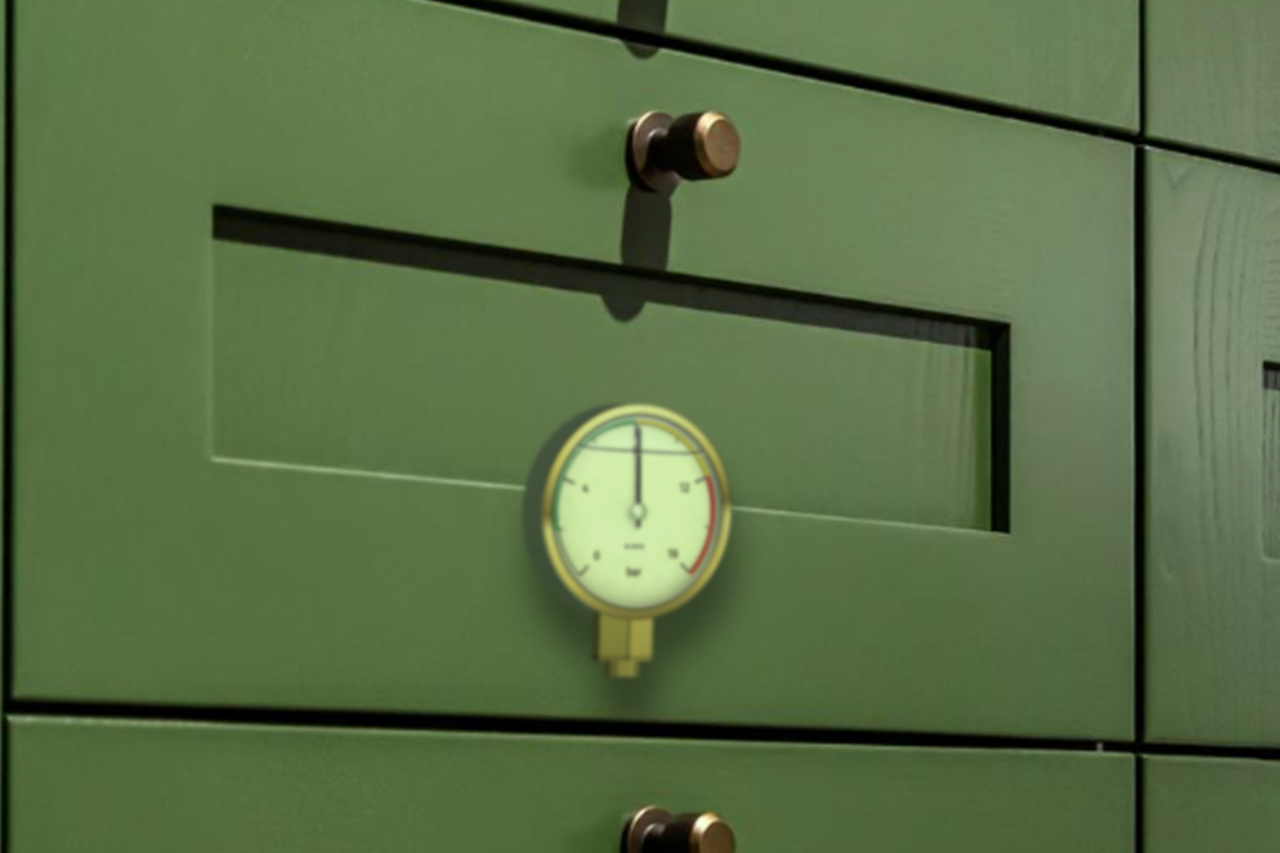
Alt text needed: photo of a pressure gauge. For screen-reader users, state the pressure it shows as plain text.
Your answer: 8 bar
